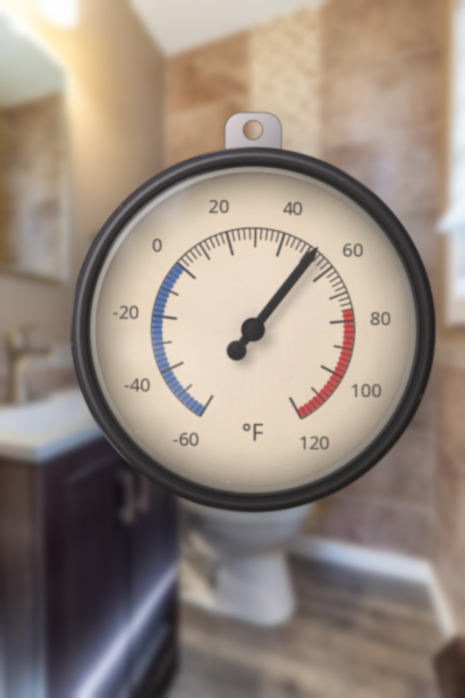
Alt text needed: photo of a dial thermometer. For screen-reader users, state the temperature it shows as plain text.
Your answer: 52 °F
